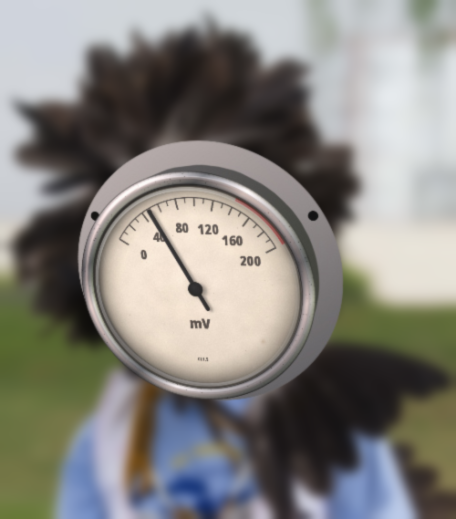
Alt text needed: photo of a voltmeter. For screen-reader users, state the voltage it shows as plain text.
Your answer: 50 mV
